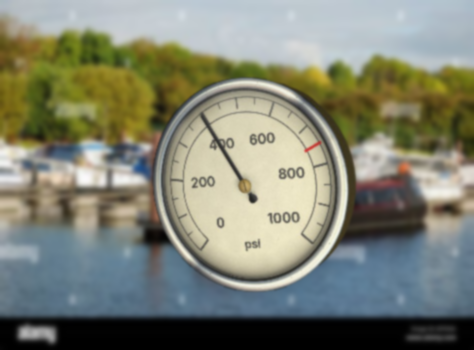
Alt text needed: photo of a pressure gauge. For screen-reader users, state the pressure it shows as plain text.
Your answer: 400 psi
